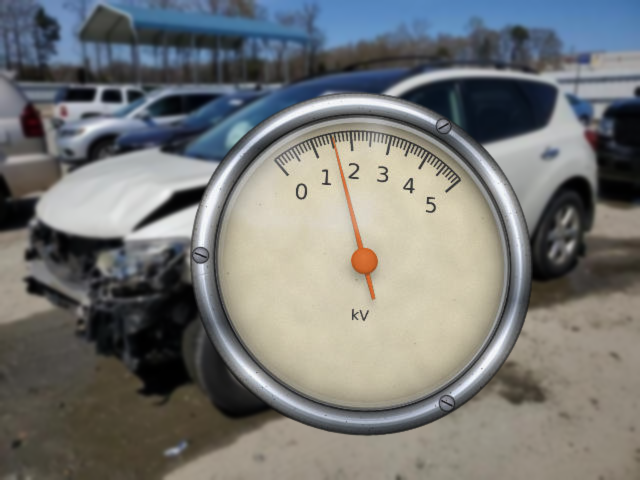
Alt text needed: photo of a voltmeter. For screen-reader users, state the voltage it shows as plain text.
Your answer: 1.5 kV
